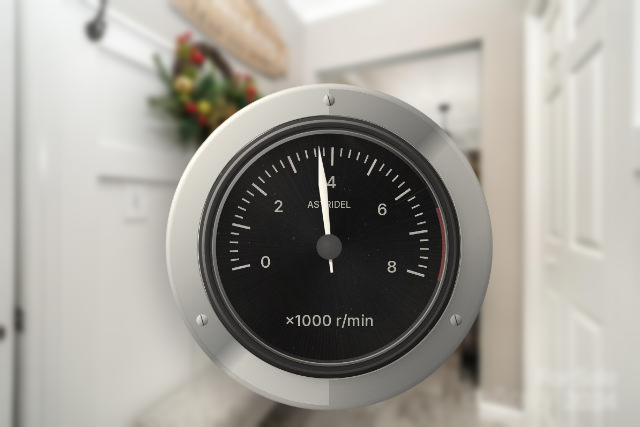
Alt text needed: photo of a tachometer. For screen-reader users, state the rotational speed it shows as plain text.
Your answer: 3700 rpm
